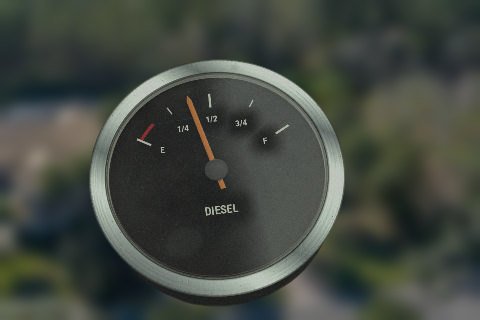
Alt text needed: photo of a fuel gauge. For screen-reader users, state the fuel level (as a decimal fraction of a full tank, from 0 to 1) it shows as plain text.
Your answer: 0.375
